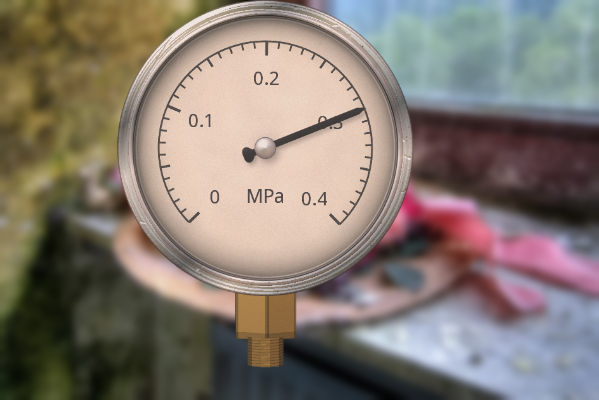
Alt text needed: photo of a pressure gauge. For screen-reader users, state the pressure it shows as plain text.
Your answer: 0.3 MPa
